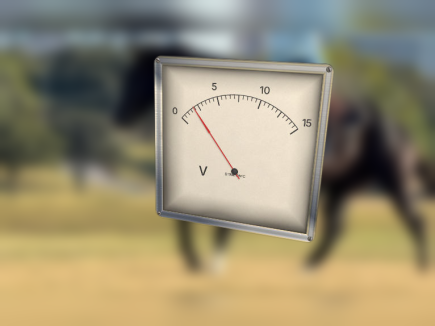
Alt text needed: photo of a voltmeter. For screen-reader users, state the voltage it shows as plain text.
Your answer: 2 V
